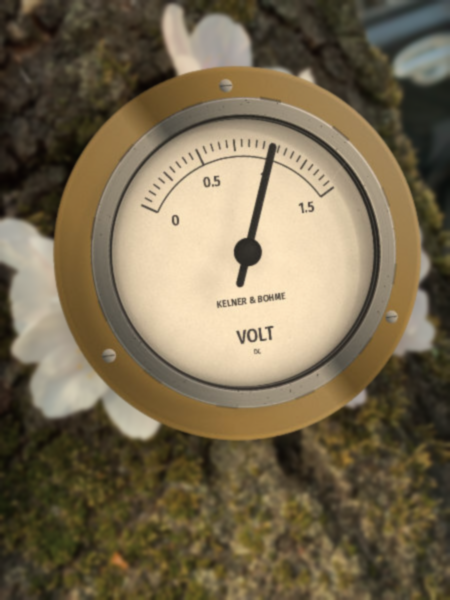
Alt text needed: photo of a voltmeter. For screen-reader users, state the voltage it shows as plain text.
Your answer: 1 V
